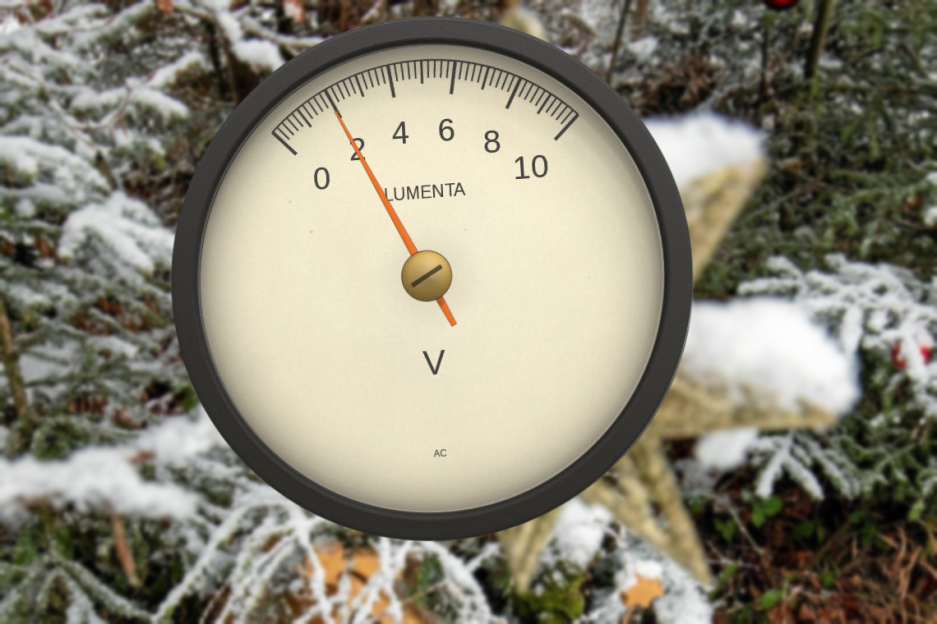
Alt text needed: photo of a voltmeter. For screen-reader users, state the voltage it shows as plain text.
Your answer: 2 V
